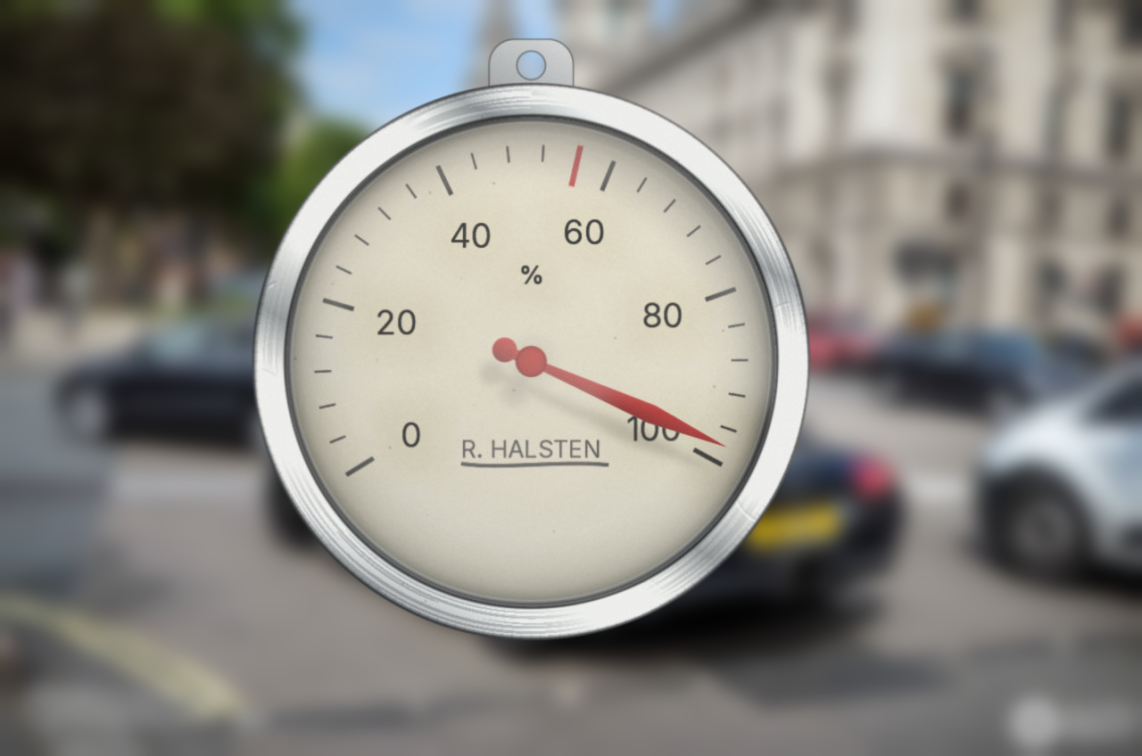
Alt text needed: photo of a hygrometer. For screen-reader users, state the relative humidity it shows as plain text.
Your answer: 98 %
